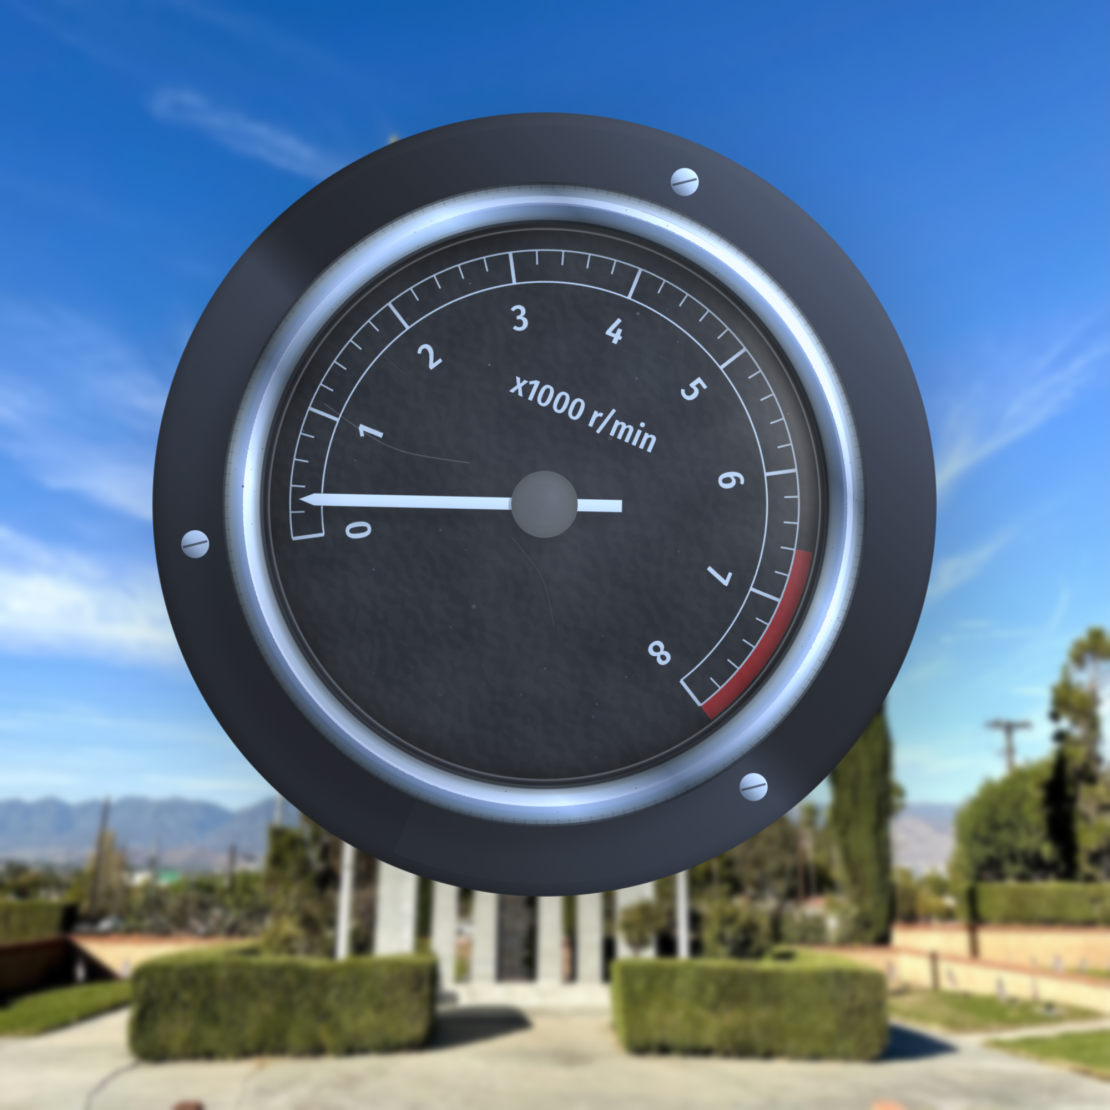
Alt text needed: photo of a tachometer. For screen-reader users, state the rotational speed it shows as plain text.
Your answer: 300 rpm
